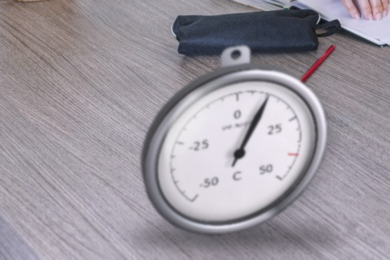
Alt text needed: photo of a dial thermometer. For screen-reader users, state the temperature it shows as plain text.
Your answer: 10 °C
